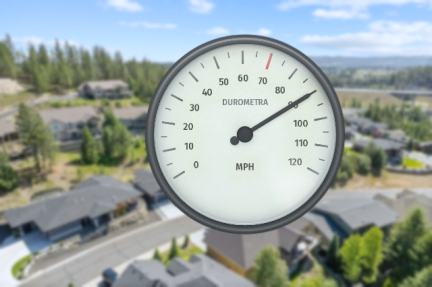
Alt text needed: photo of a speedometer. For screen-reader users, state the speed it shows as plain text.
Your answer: 90 mph
